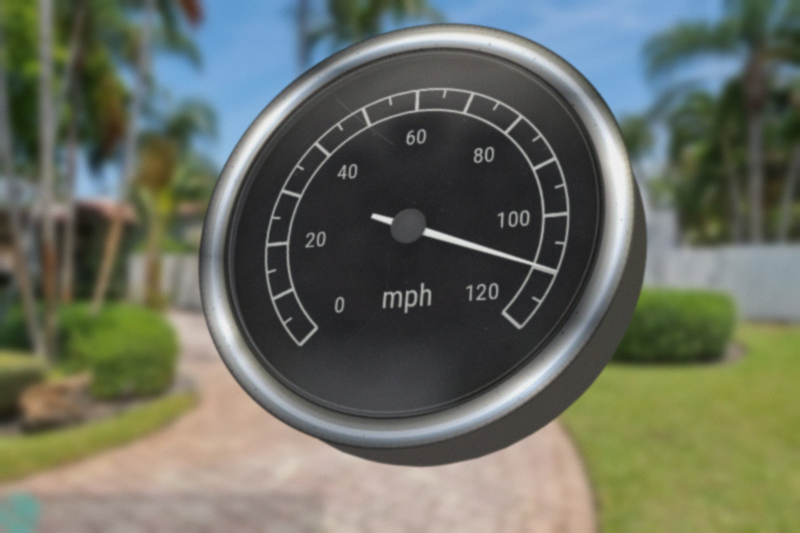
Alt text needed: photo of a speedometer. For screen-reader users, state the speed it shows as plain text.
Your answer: 110 mph
